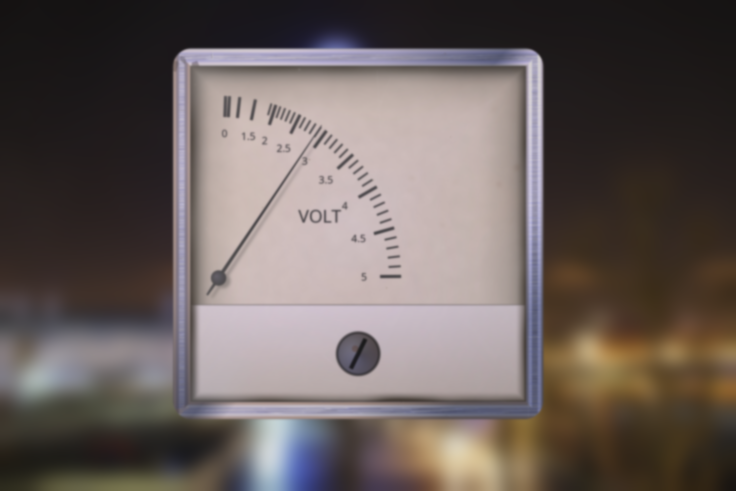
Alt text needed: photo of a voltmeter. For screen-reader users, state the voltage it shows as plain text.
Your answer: 2.9 V
